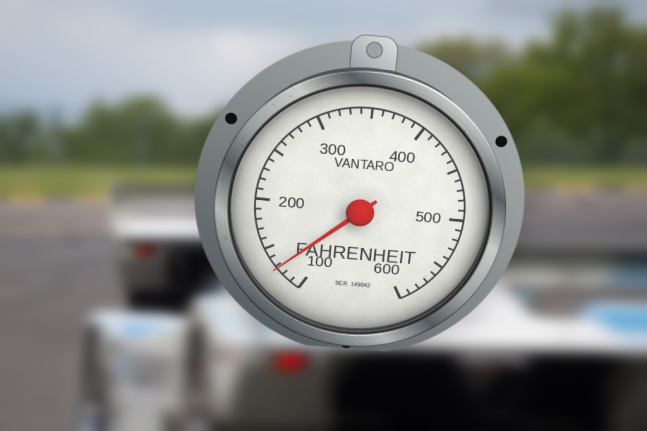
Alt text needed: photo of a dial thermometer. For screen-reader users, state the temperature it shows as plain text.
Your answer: 130 °F
